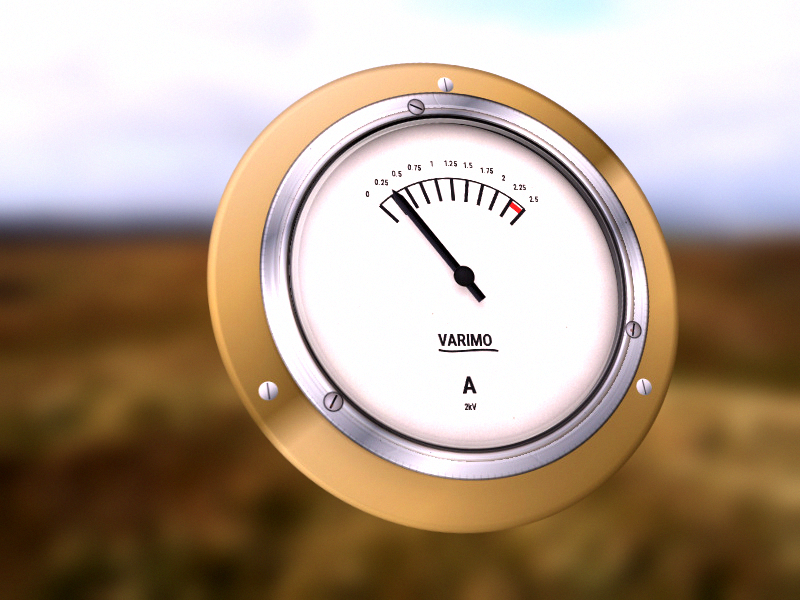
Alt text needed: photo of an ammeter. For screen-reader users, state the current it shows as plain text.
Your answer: 0.25 A
